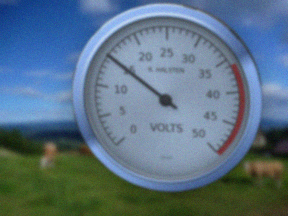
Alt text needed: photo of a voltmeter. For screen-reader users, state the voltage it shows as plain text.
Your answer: 15 V
